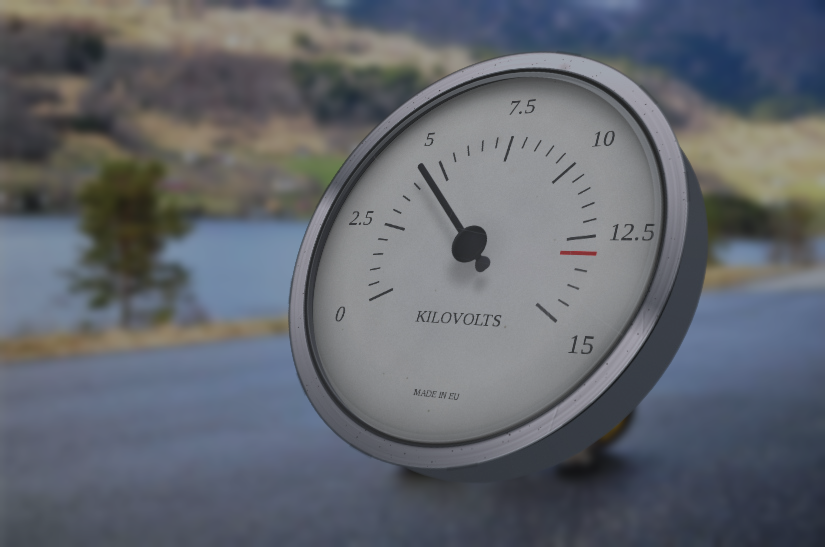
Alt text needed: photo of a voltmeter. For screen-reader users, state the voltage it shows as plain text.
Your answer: 4.5 kV
